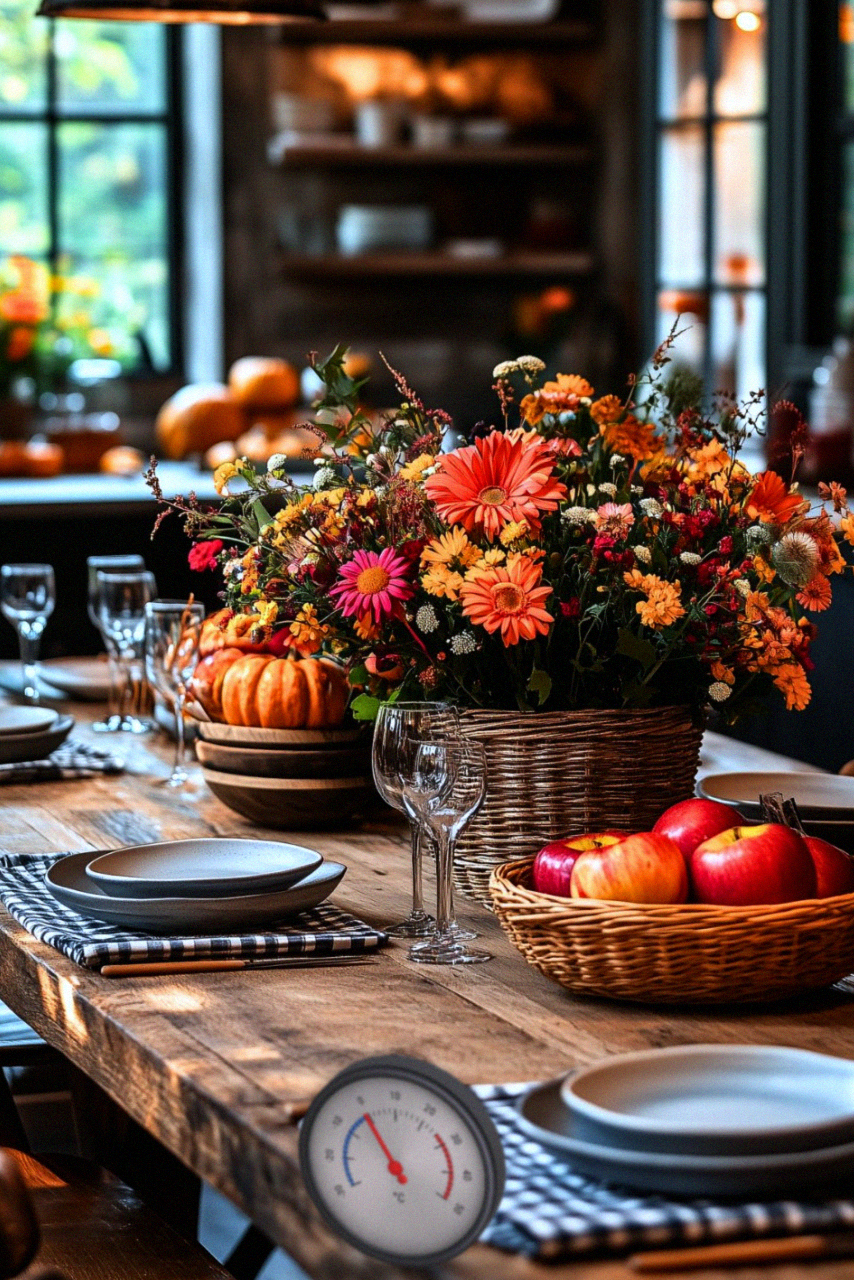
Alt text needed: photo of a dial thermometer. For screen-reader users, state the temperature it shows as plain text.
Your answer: 0 °C
